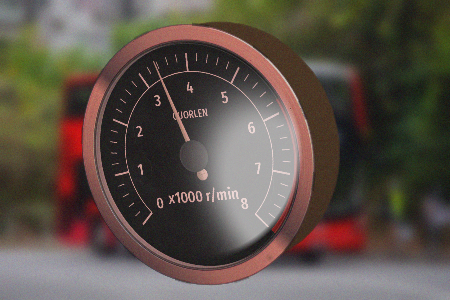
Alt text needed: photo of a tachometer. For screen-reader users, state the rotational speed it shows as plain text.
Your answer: 3400 rpm
